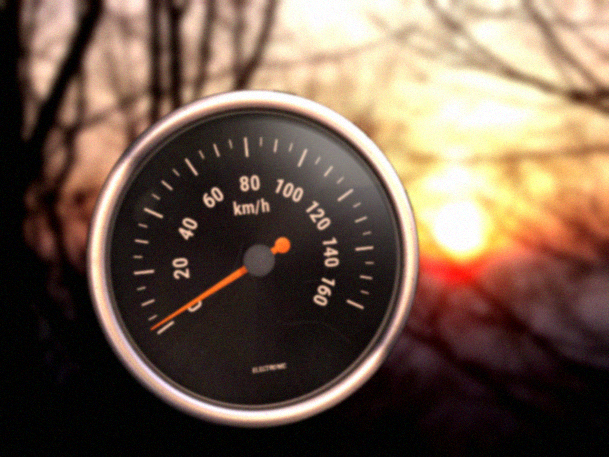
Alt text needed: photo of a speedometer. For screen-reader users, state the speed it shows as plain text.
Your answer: 2.5 km/h
